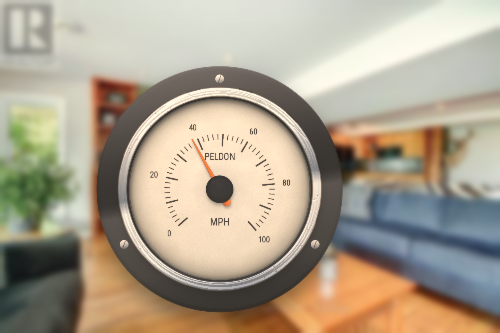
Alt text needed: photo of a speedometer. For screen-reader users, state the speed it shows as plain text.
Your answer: 38 mph
